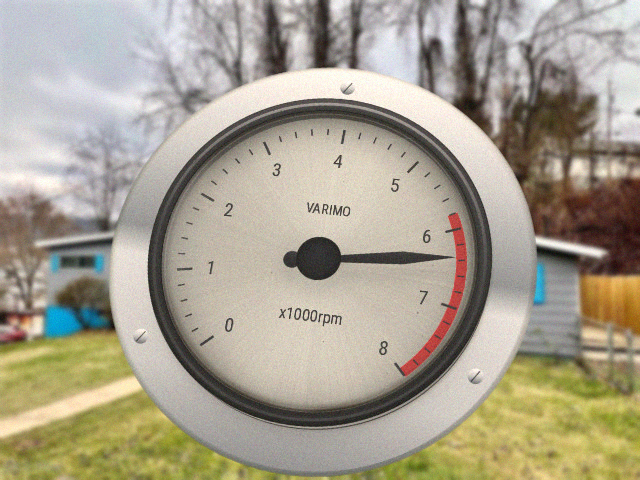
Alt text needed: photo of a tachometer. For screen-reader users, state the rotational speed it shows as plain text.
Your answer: 6400 rpm
